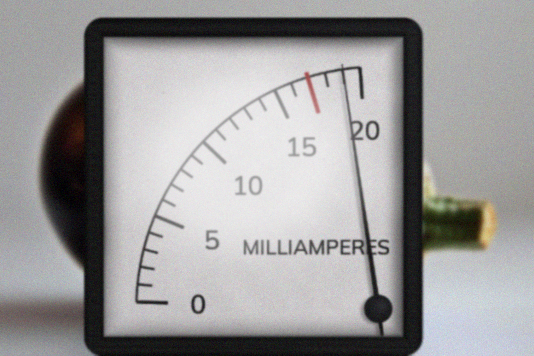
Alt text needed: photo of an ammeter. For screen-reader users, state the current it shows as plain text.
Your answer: 19 mA
